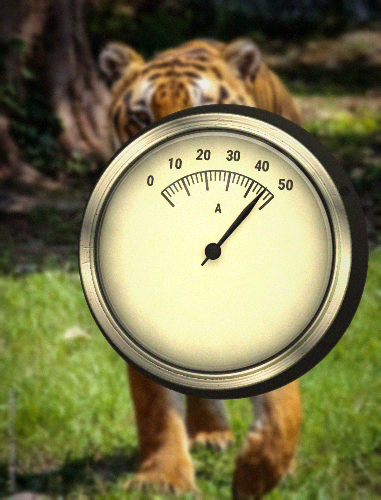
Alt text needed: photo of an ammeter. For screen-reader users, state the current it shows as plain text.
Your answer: 46 A
